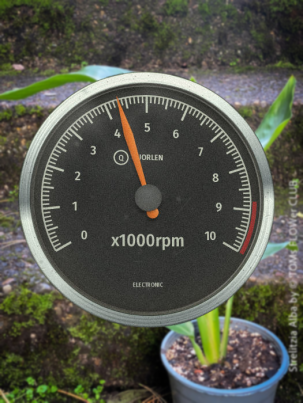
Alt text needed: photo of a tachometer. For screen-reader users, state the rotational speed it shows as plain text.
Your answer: 4300 rpm
